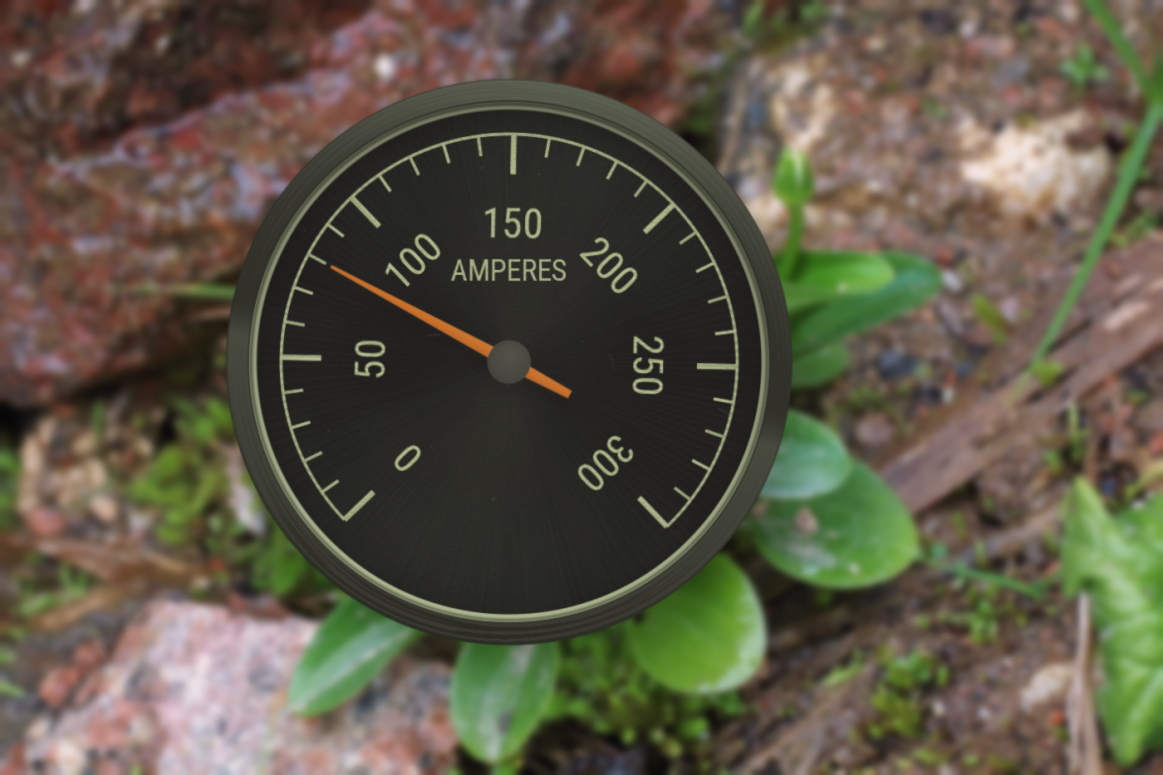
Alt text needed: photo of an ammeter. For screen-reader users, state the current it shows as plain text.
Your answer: 80 A
